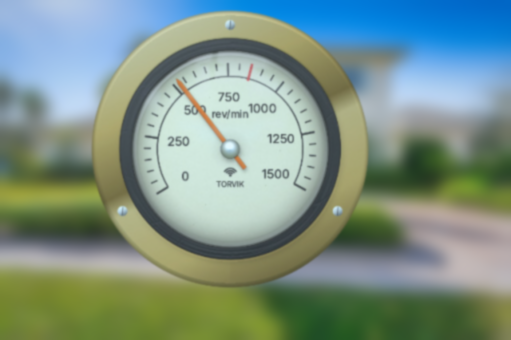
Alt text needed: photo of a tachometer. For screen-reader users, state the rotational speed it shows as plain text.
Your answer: 525 rpm
